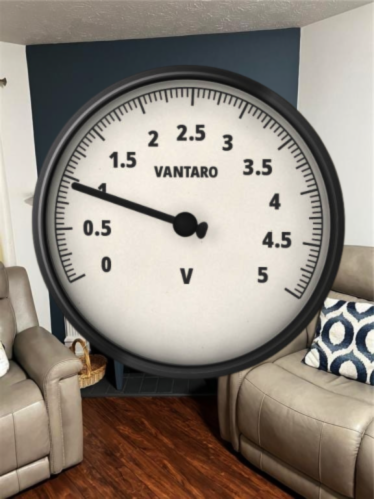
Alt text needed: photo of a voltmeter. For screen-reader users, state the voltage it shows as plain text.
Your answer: 0.95 V
